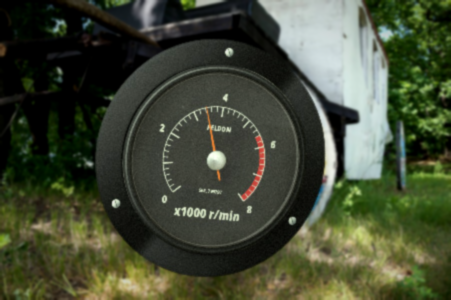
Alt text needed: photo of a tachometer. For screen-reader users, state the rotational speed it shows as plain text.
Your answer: 3400 rpm
